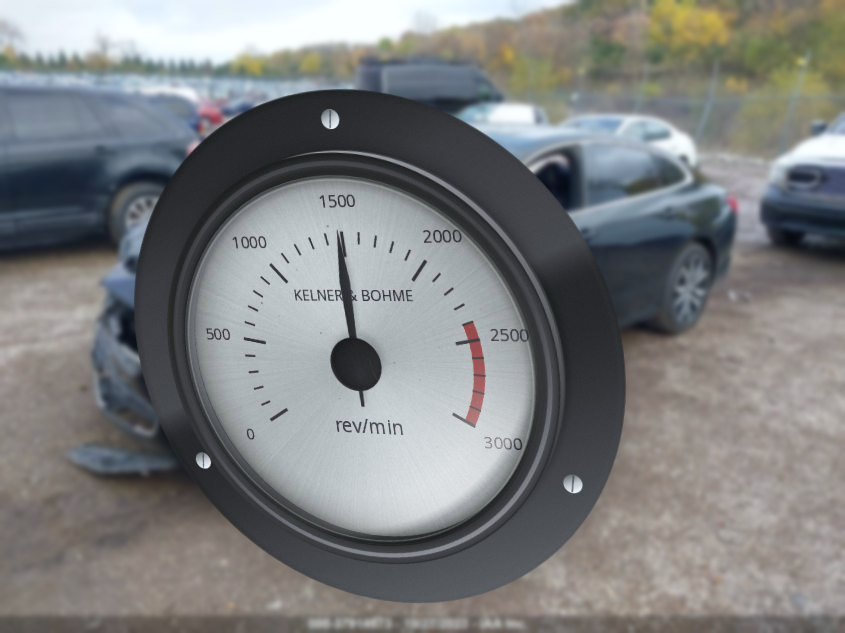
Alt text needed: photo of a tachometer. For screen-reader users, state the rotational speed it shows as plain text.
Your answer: 1500 rpm
